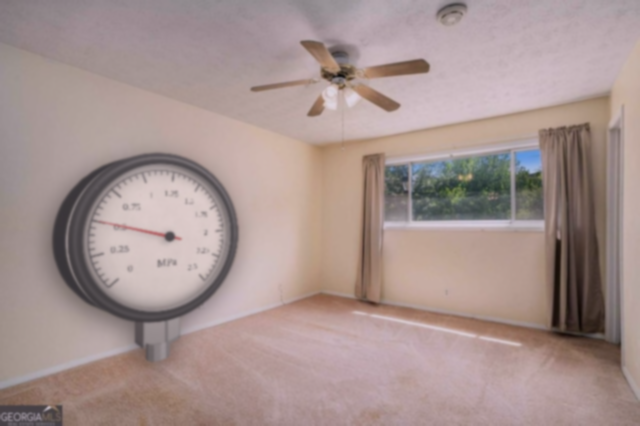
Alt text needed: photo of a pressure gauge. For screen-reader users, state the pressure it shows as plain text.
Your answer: 0.5 MPa
